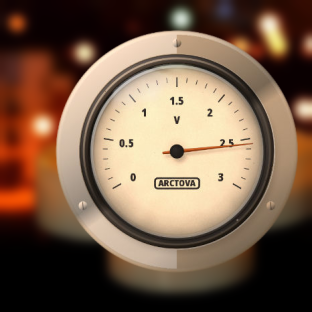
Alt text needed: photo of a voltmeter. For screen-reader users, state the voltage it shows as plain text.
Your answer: 2.55 V
